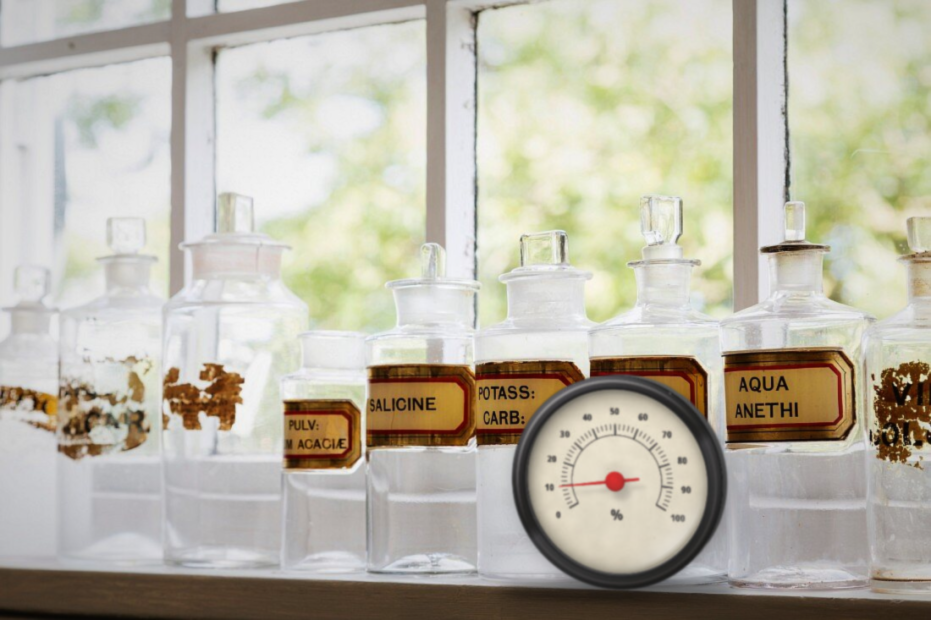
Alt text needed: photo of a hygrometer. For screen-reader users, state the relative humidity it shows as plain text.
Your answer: 10 %
